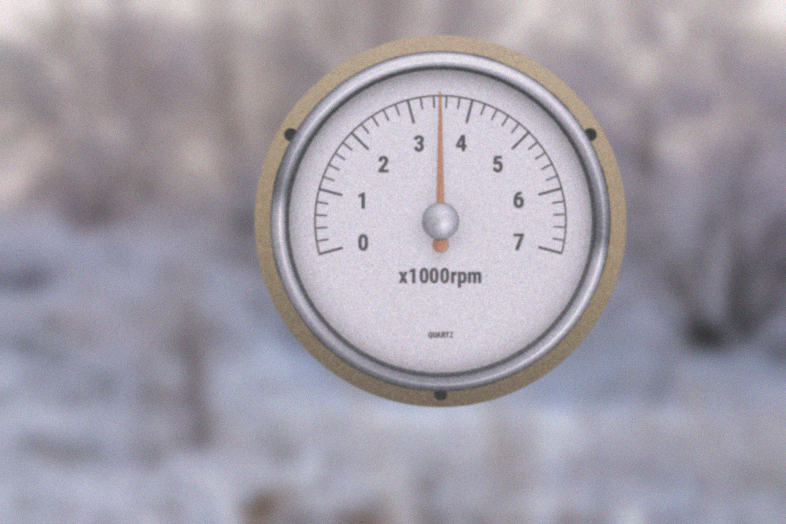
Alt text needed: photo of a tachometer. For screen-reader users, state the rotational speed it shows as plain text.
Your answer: 3500 rpm
